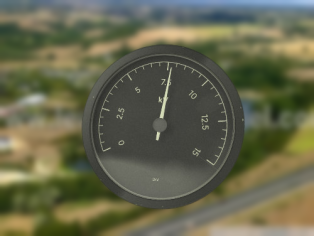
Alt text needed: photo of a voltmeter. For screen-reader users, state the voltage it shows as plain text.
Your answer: 7.75 kV
